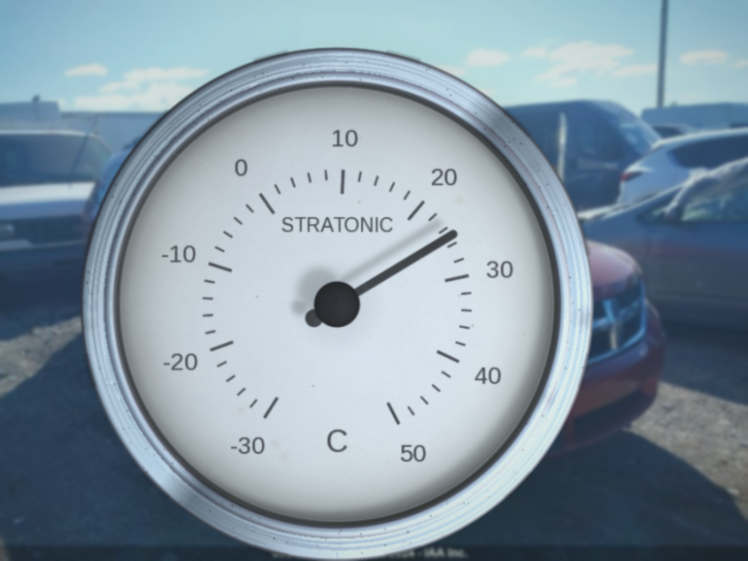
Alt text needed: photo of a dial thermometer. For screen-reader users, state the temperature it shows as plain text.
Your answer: 25 °C
